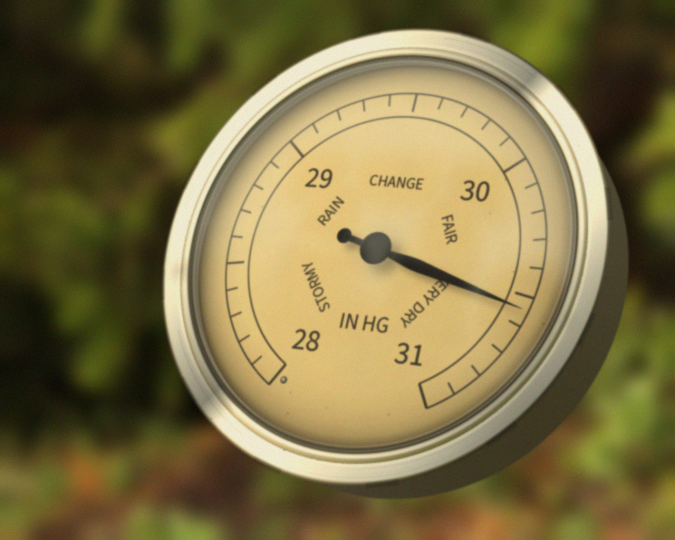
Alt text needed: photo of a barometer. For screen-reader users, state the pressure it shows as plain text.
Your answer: 30.55 inHg
